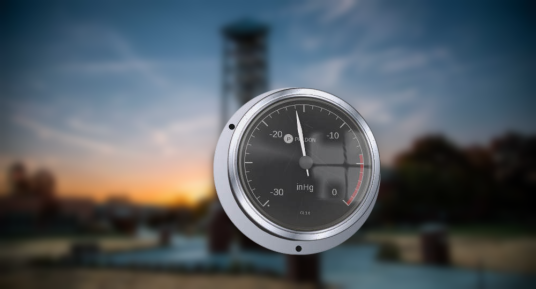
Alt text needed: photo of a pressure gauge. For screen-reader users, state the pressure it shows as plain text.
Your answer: -16 inHg
